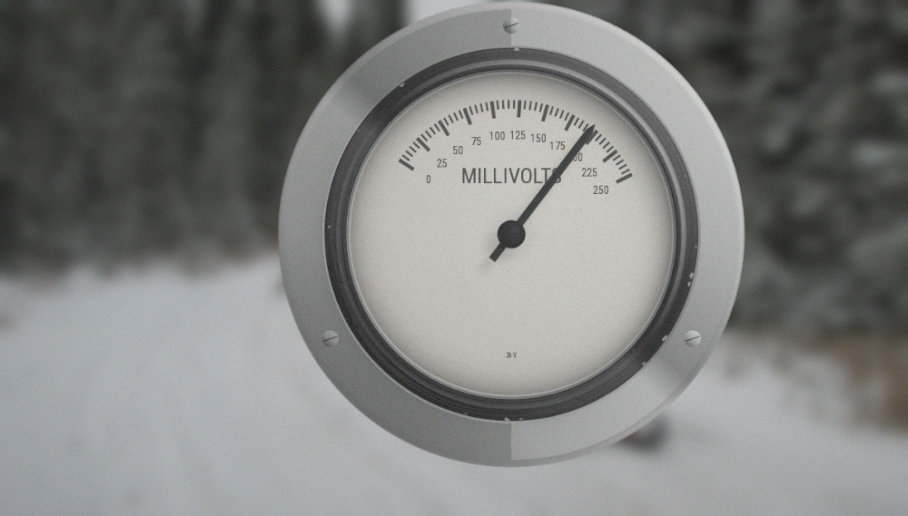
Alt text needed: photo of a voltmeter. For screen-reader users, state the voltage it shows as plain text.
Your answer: 195 mV
